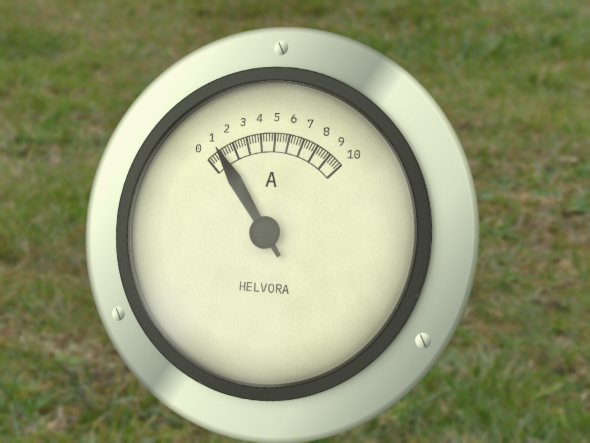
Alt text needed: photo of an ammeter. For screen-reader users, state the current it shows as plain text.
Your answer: 1 A
